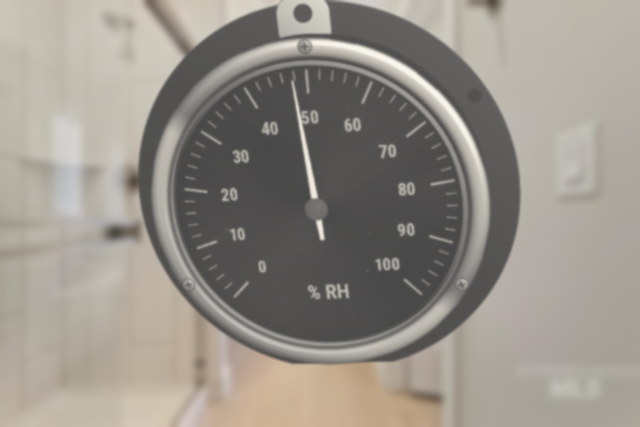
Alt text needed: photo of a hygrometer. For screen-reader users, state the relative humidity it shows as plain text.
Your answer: 48 %
